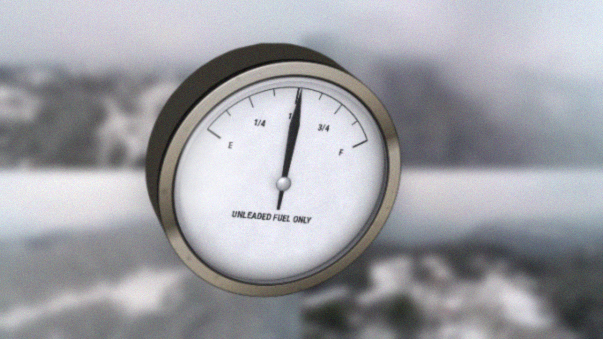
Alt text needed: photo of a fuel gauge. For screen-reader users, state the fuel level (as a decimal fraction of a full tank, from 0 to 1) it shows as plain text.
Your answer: 0.5
